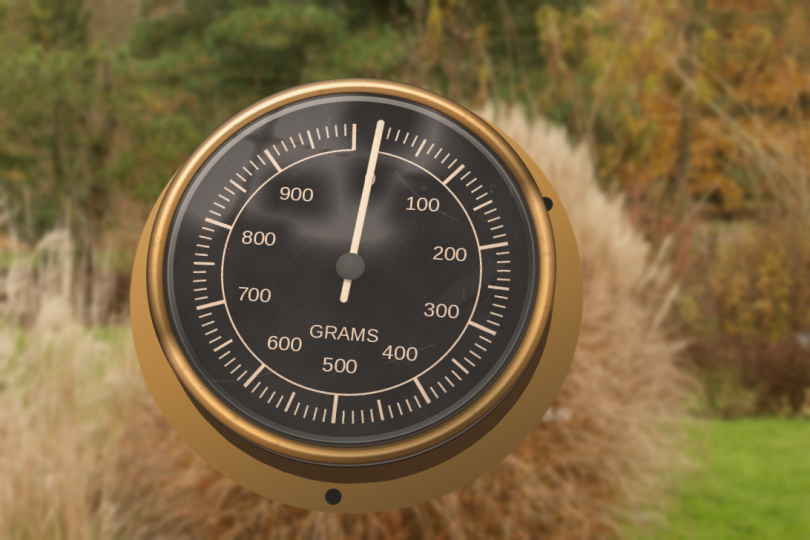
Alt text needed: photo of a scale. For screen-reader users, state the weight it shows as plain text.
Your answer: 0 g
